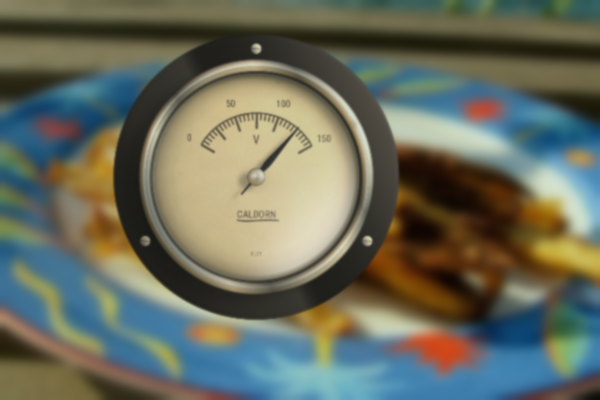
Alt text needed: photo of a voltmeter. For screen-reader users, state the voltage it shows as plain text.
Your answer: 125 V
